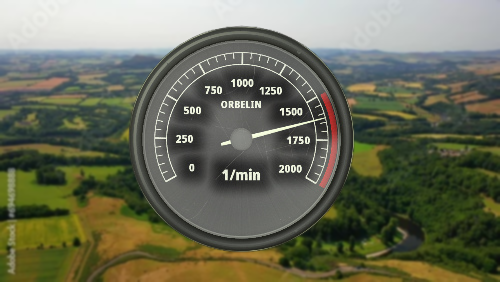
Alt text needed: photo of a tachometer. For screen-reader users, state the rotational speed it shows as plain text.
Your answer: 1625 rpm
